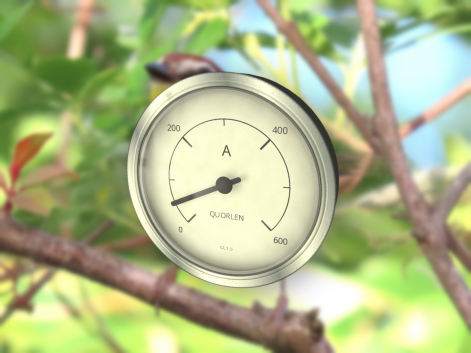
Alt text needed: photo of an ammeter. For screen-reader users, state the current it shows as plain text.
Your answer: 50 A
